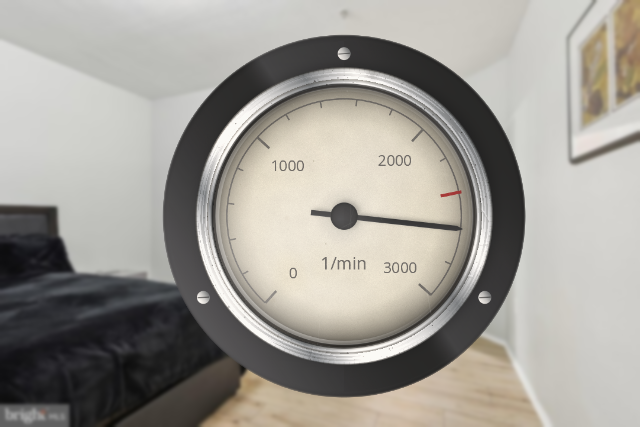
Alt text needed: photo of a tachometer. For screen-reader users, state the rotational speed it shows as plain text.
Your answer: 2600 rpm
